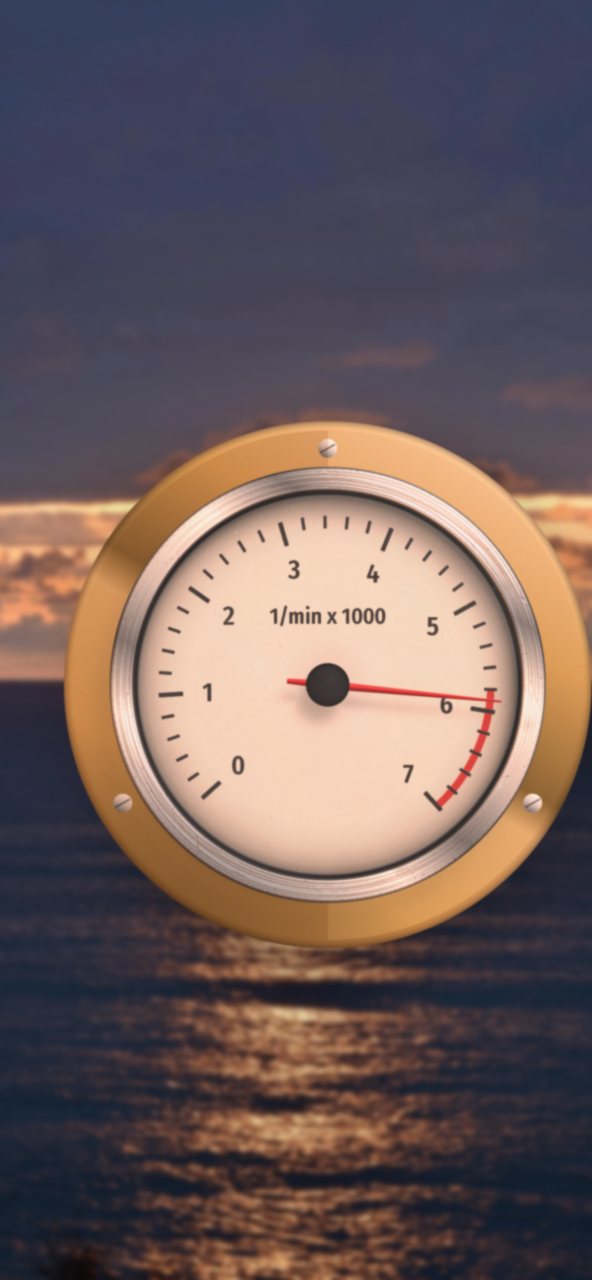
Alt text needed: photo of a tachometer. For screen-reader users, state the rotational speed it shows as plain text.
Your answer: 5900 rpm
